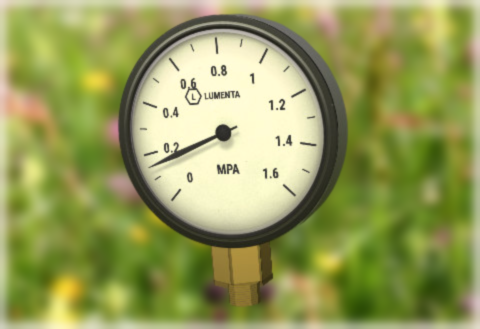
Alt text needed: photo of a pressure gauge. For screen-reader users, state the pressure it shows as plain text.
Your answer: 0.15 MPa
